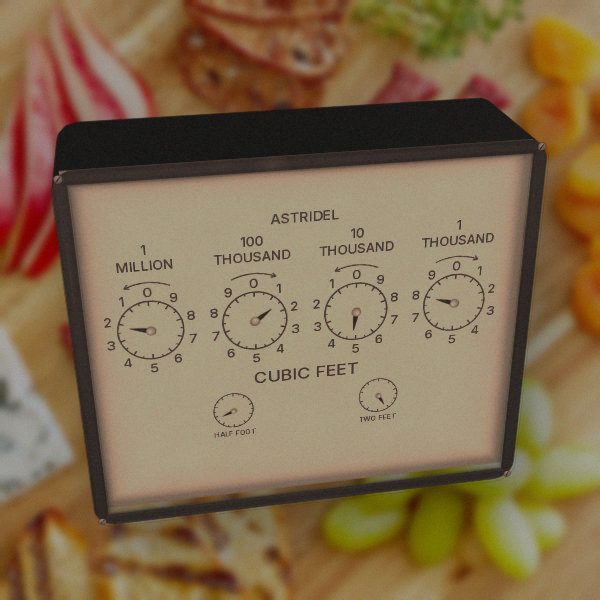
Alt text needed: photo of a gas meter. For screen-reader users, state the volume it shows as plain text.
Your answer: 214800 ft³
